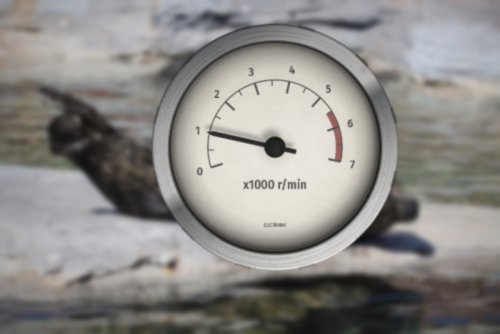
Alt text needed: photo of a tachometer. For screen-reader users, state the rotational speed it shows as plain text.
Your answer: 1000 rpm
